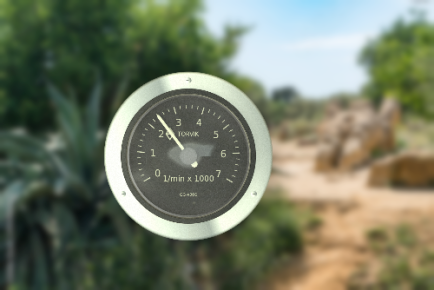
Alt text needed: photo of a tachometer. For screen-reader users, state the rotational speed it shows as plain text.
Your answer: 2400 rpm
